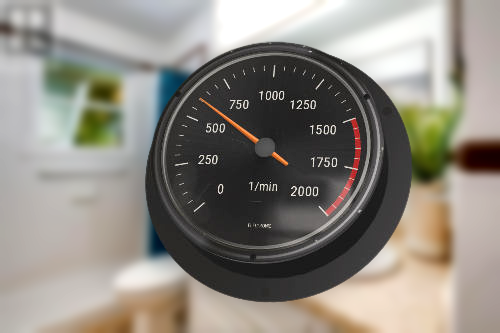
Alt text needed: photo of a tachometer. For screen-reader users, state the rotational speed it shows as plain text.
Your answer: 600 rpm
